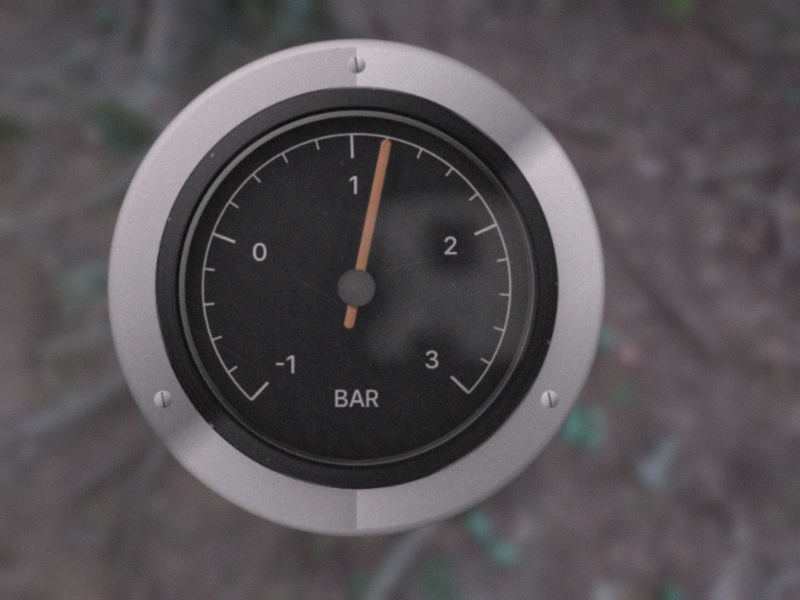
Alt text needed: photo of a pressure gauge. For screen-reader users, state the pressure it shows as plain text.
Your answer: 1.2 bar
